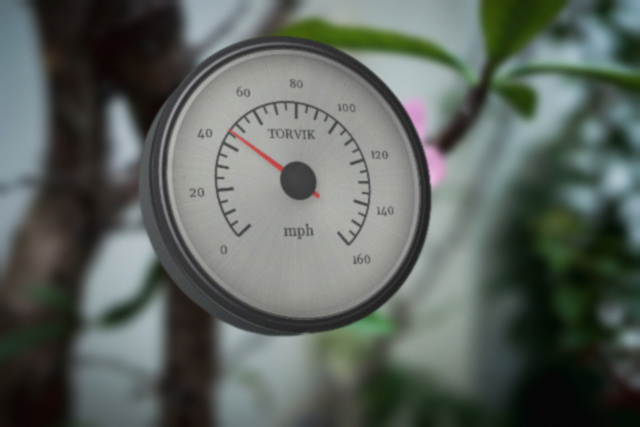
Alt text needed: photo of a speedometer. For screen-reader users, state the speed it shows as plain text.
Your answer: 45 mph
